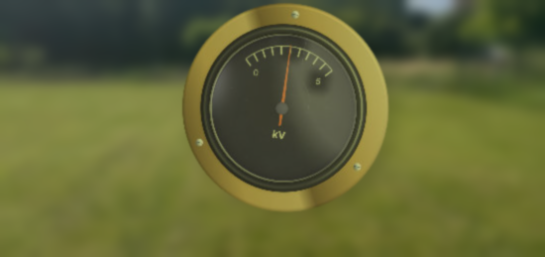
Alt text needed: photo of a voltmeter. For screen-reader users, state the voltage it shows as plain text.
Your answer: 2.5 kV
